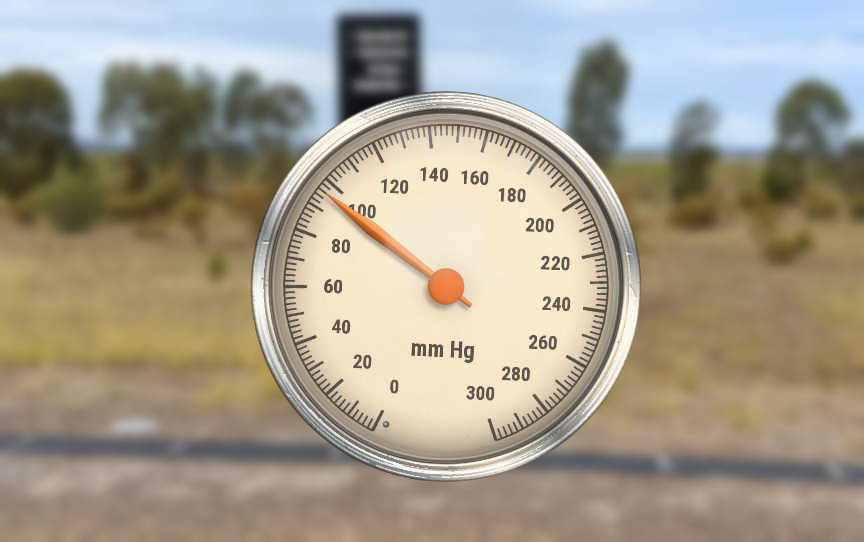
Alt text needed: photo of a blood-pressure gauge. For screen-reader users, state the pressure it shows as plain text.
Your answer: 96 mmHg
